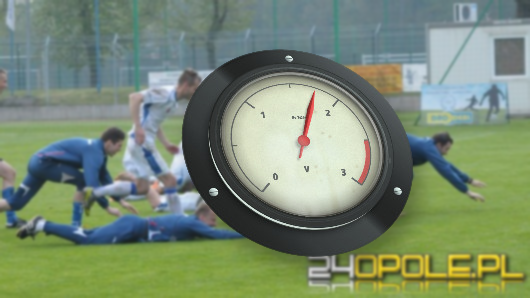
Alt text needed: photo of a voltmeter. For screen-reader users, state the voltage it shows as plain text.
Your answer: 1.75 V
